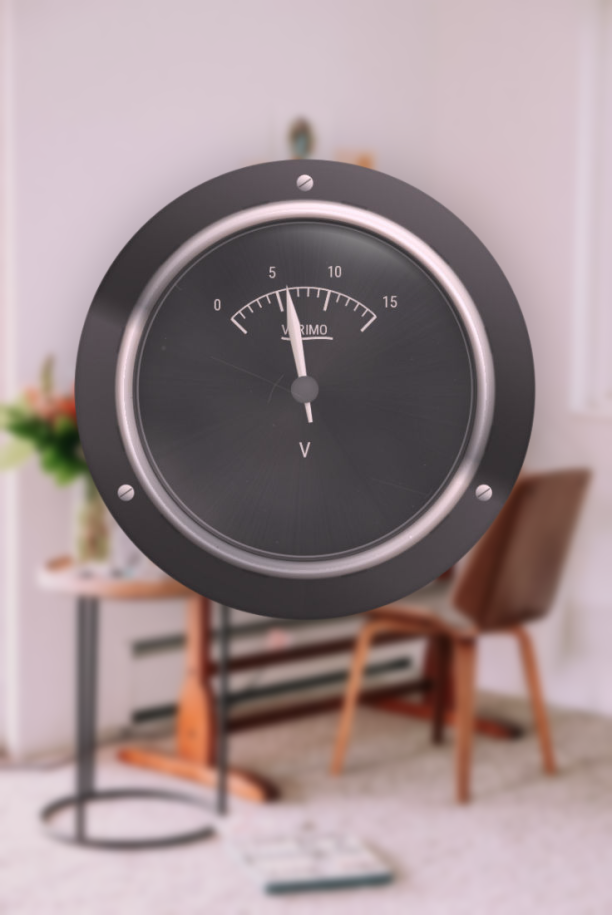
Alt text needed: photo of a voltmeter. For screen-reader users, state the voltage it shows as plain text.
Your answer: 6 V
